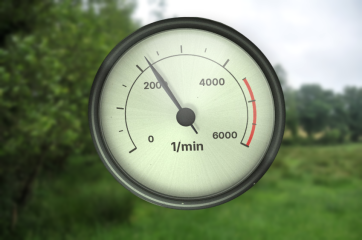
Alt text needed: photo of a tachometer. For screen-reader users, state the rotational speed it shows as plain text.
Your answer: 2250 rpm
